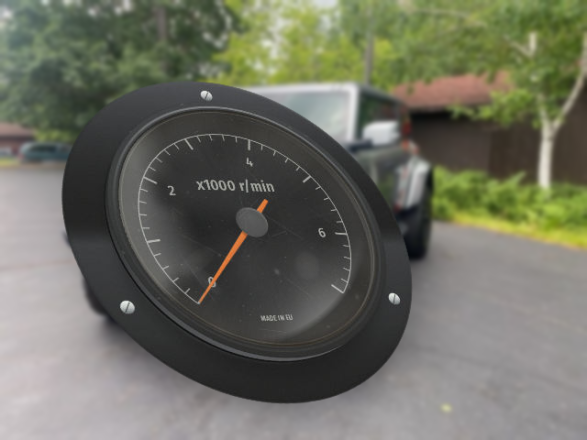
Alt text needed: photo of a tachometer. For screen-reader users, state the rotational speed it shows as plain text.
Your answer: 0 rpm
